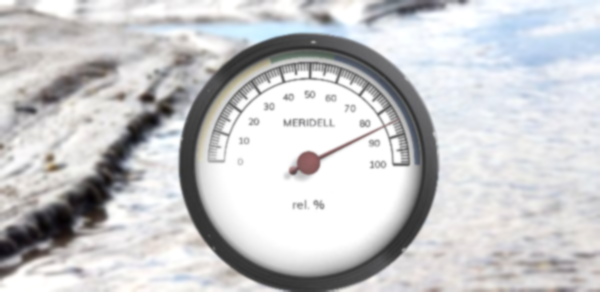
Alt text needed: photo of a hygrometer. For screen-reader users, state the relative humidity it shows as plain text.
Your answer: 85 %
